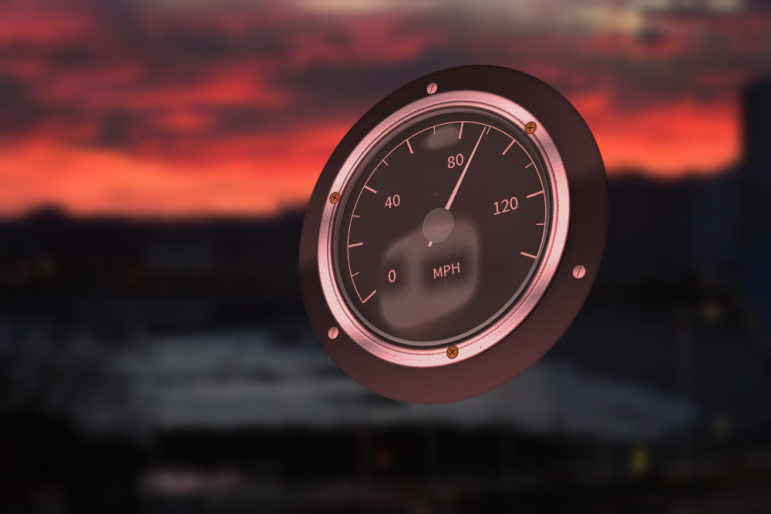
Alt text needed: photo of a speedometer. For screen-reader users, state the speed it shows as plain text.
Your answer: 90 mph
